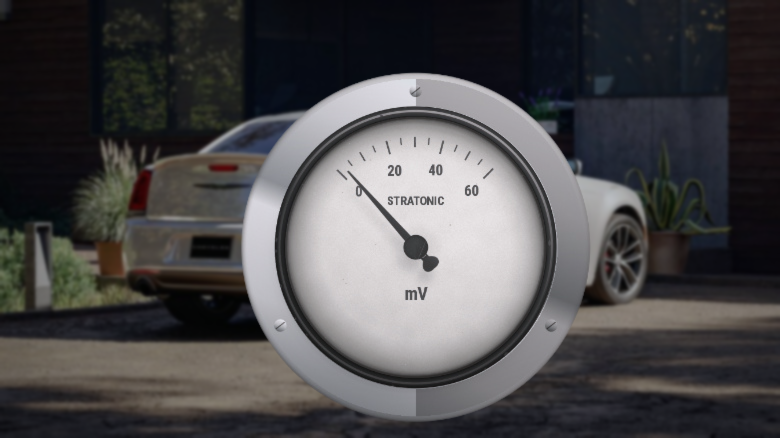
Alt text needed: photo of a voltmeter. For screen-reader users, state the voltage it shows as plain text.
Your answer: 2.5 mV
